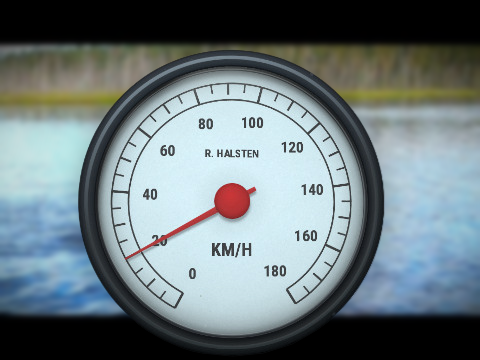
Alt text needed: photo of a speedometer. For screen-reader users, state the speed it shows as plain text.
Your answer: 20 km/h
